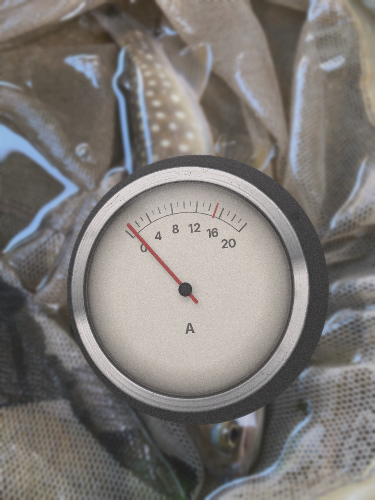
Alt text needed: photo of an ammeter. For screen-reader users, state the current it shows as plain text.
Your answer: 1 A
